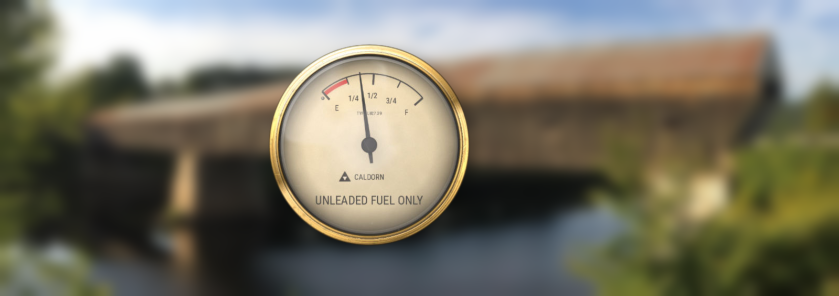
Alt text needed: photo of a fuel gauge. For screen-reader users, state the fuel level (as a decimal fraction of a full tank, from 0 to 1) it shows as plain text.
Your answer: 0.375
